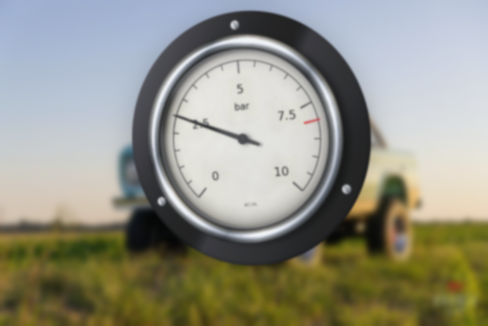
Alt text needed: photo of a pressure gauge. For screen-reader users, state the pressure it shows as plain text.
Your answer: 2.5 bar
